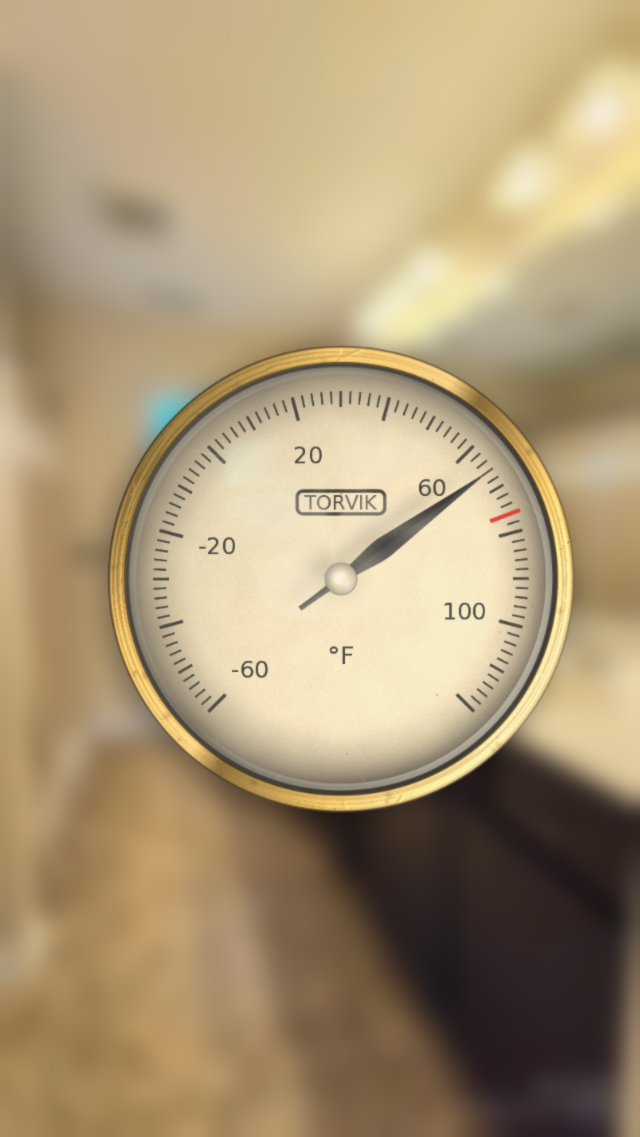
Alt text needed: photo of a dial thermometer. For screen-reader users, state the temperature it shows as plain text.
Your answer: 66 °F
